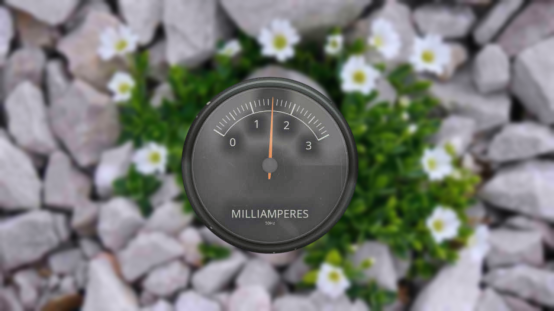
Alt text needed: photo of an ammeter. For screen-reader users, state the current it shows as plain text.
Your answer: 1.5 mA
